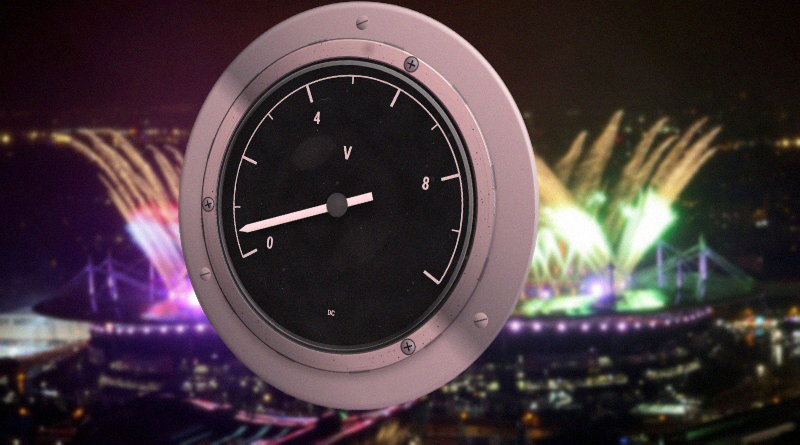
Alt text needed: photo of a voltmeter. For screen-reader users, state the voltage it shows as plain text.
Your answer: 0.5 V
